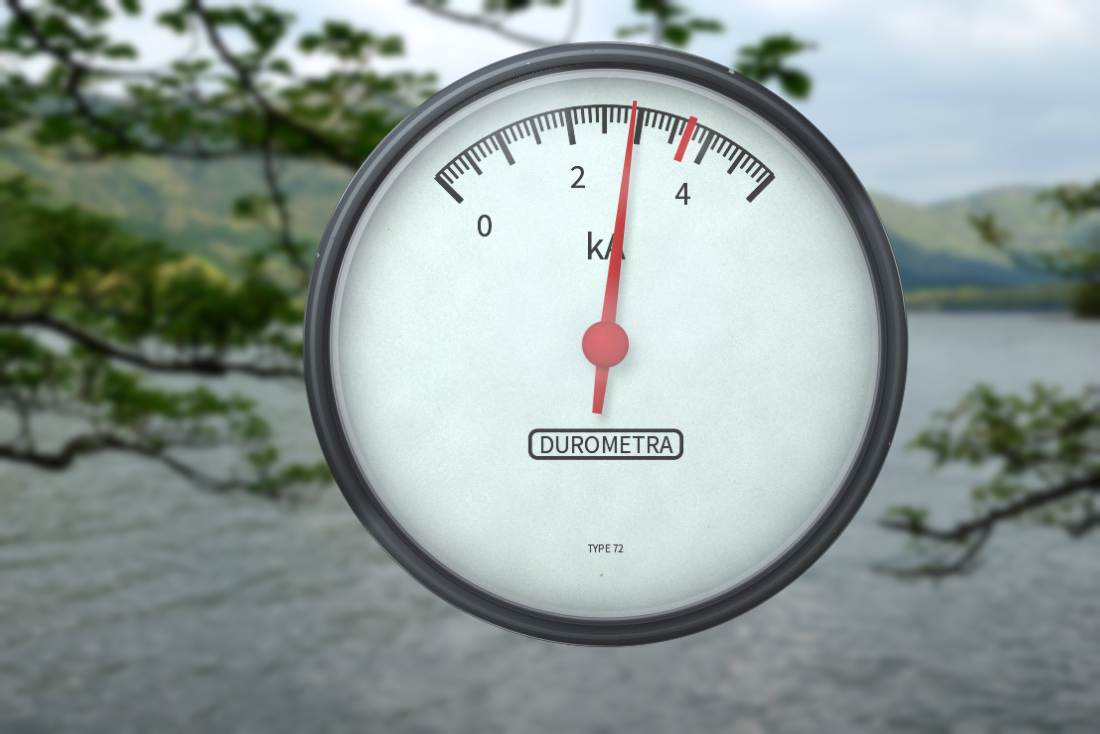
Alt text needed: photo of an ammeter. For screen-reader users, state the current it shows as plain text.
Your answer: 2.9 kA
